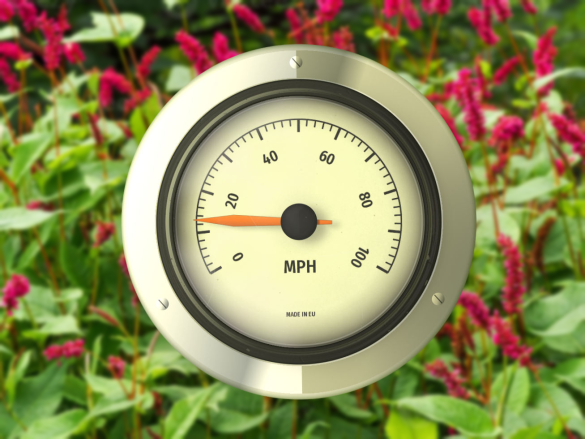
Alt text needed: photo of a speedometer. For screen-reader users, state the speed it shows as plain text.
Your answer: 13 mph
